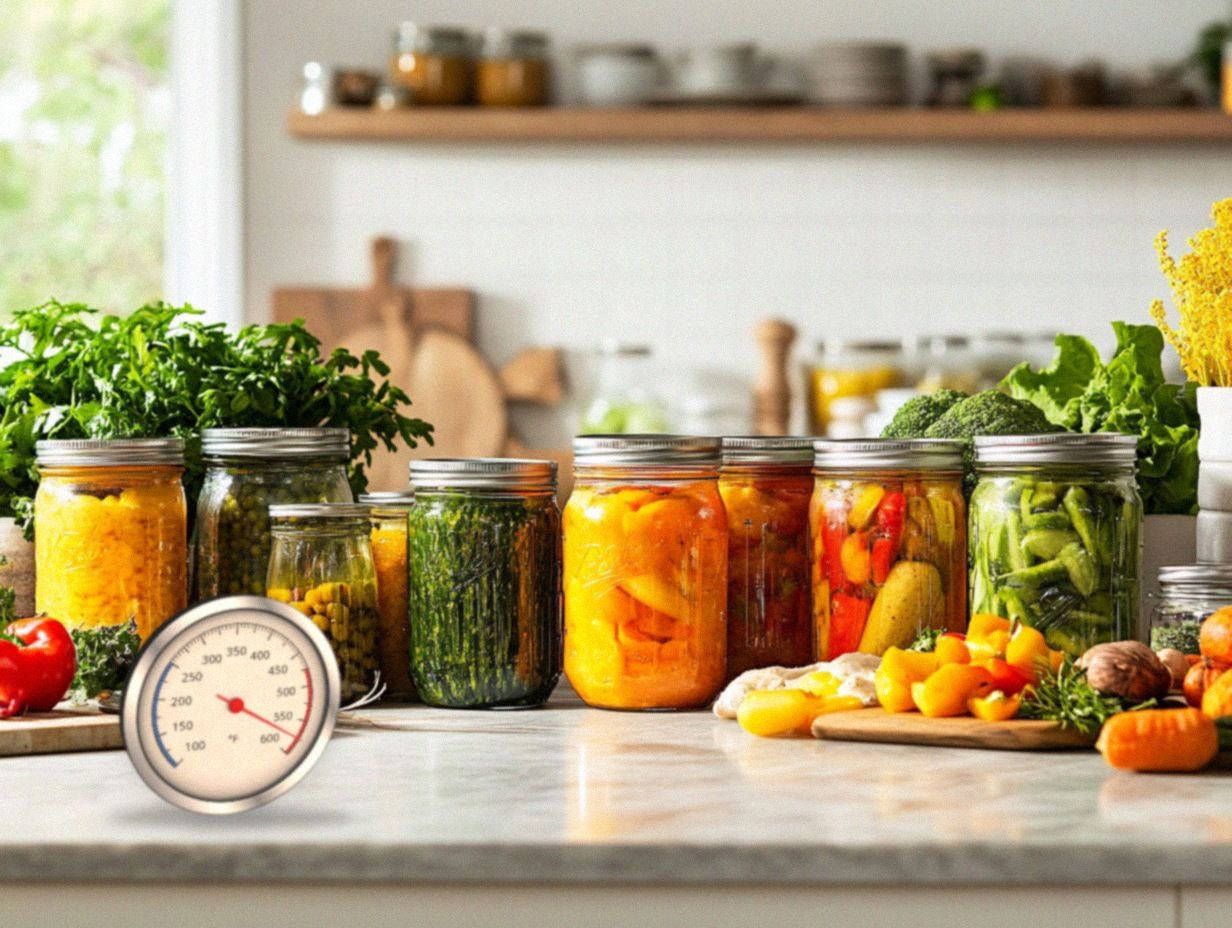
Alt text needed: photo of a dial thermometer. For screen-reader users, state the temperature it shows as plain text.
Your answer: 575 °F
